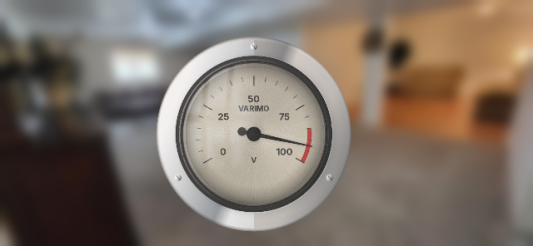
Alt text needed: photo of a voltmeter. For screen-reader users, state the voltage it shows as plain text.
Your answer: 92.5 V
